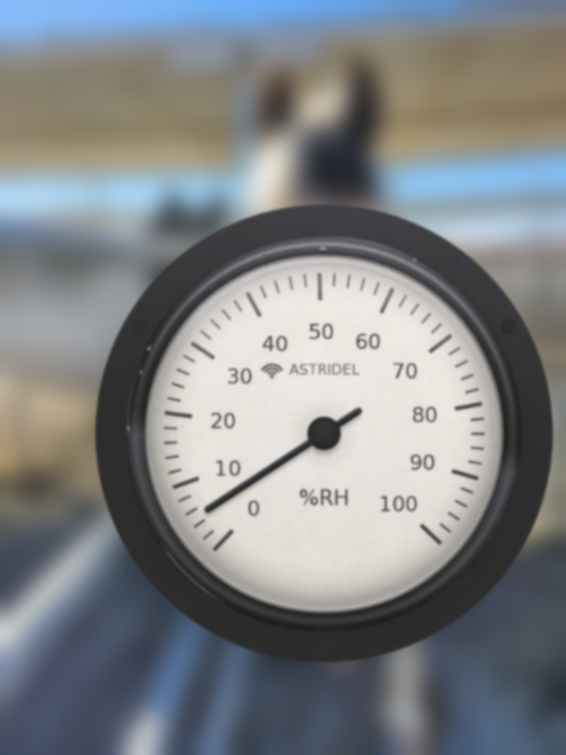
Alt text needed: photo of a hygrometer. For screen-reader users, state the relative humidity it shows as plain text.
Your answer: 5 %
